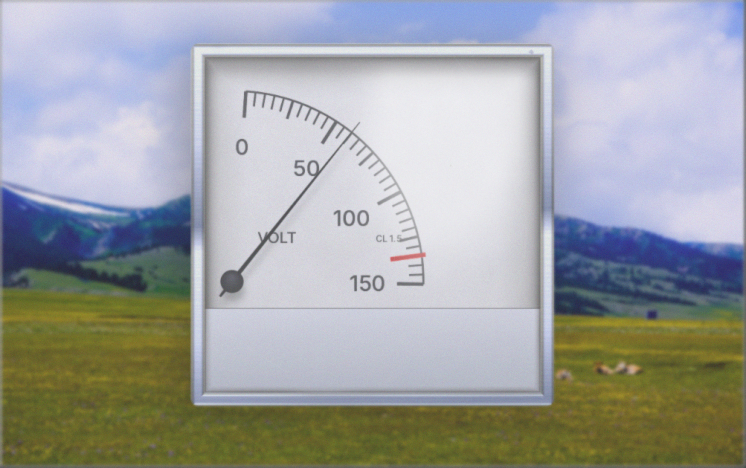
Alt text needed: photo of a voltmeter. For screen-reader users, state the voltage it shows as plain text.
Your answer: 60 V
